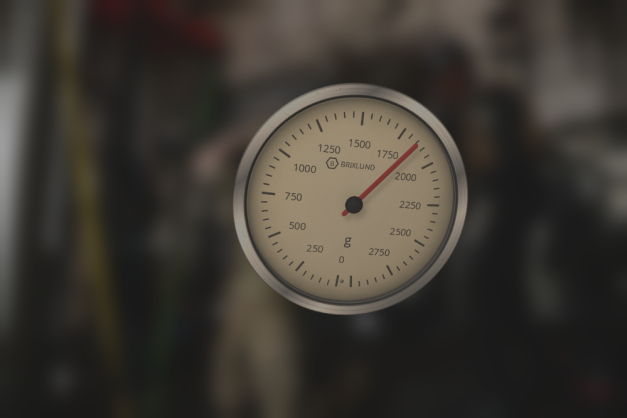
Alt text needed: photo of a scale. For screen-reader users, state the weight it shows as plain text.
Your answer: 1850 g
